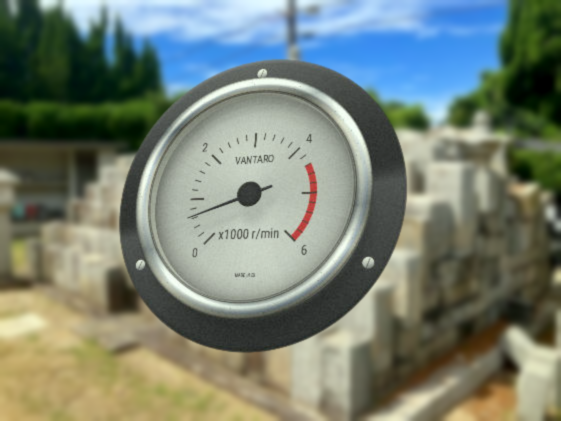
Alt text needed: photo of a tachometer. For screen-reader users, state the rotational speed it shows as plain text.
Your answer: 600 rpm
